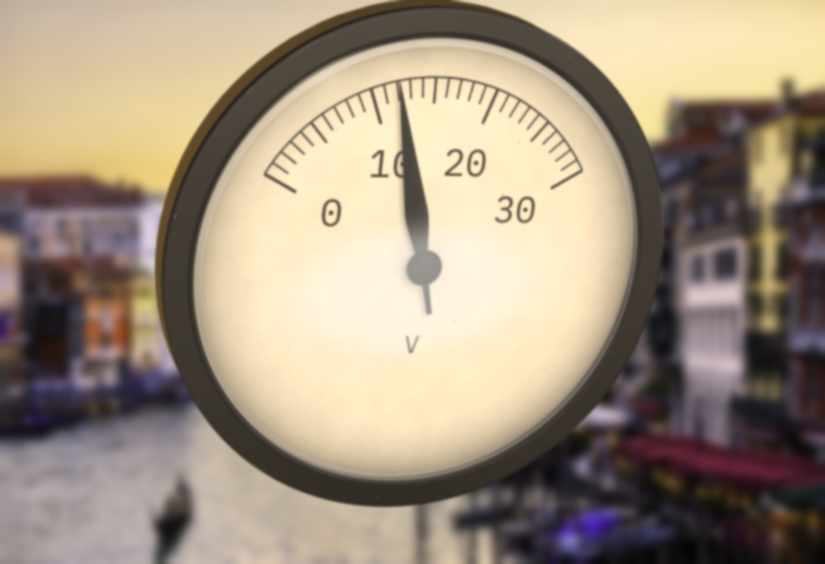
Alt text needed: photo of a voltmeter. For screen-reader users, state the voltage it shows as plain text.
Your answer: 12 V
